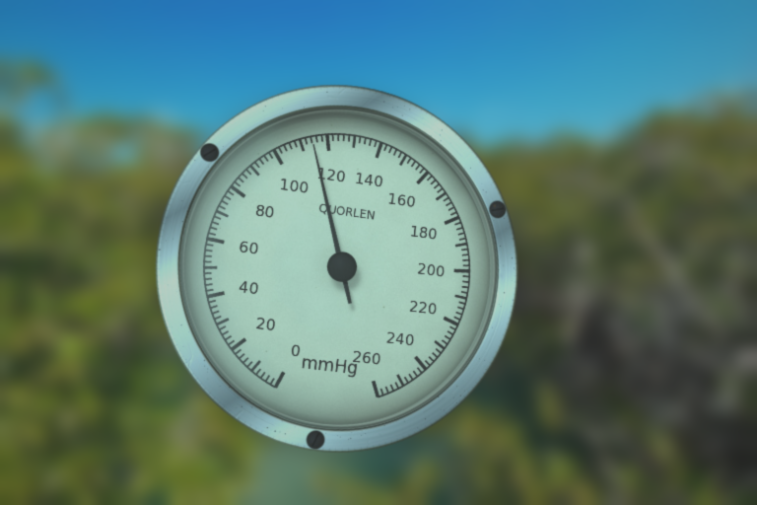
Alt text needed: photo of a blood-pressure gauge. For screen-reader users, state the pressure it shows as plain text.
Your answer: 114 mmHg
